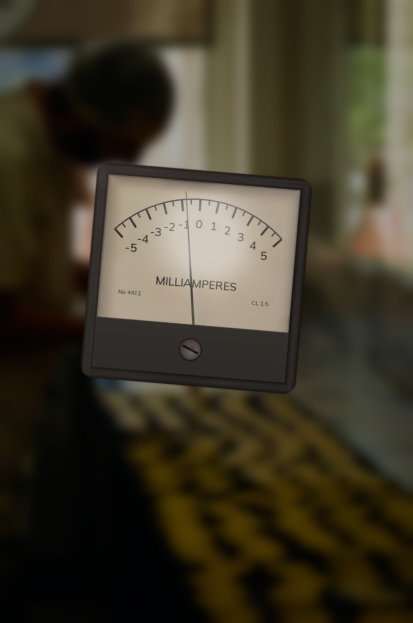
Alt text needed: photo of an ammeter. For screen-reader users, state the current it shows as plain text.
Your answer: -0.75 mA
